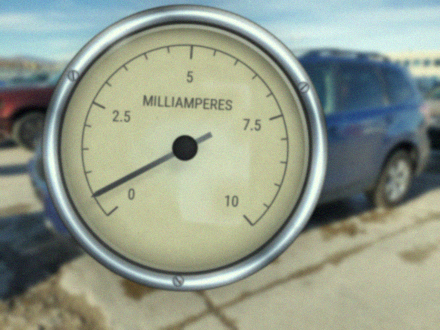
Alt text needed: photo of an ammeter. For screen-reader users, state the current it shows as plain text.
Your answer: 0.5 mA
